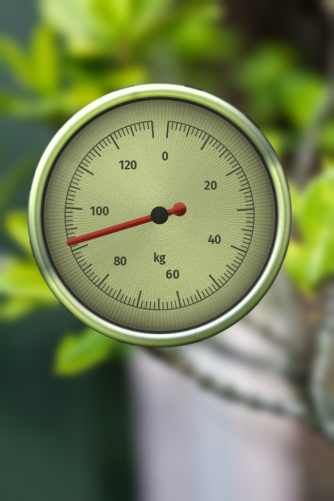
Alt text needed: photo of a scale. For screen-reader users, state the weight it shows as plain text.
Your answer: 92 kg
